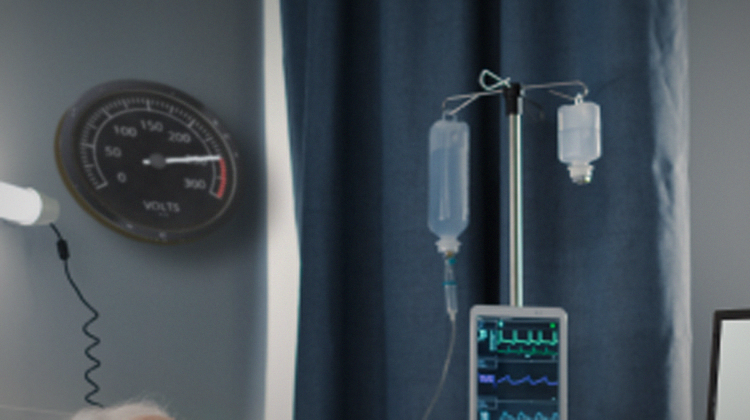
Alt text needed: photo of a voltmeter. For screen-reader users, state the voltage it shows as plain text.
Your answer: 250 V
